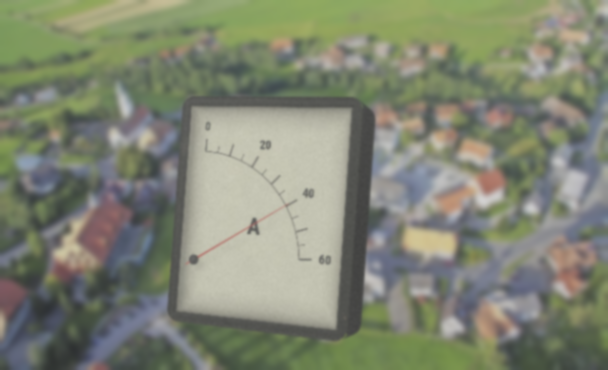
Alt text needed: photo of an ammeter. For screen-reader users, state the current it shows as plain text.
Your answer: 40 A
